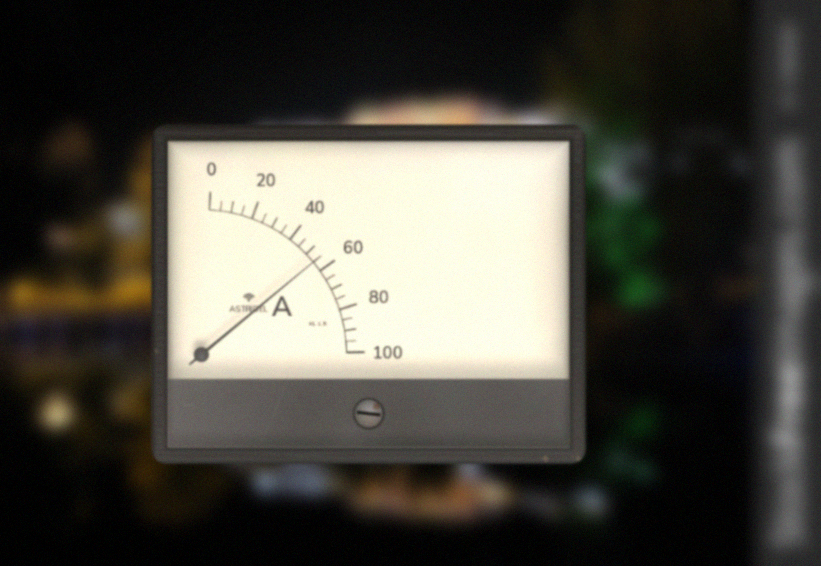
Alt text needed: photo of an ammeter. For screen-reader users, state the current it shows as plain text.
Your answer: 55 A
